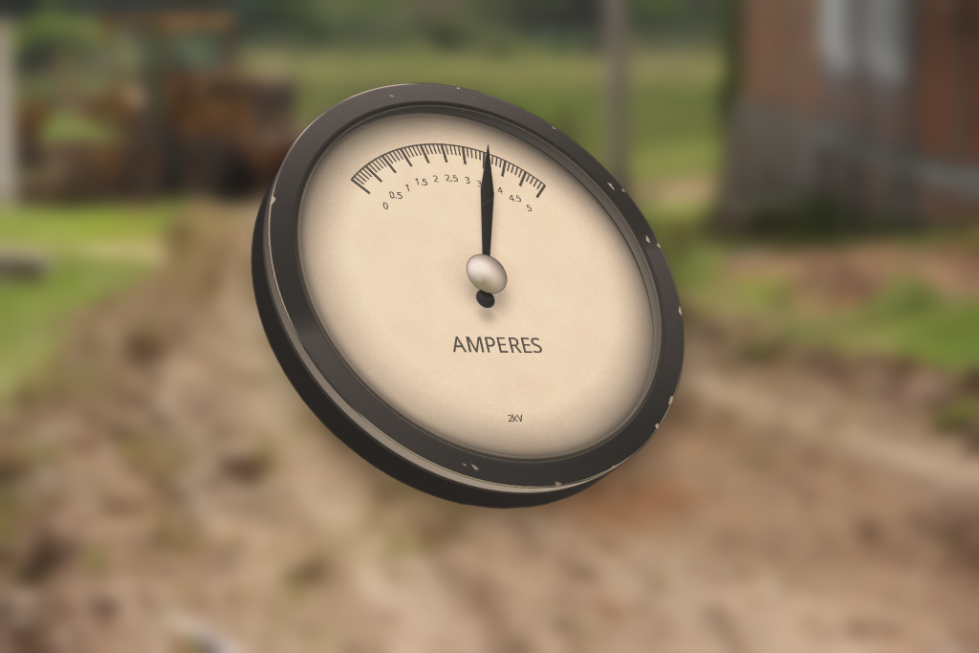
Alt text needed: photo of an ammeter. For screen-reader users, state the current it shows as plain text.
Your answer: 3.5 A
